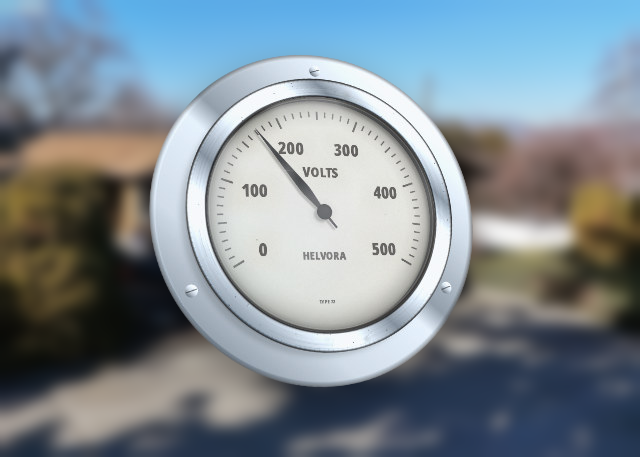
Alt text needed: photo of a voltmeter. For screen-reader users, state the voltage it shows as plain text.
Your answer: 170 V
